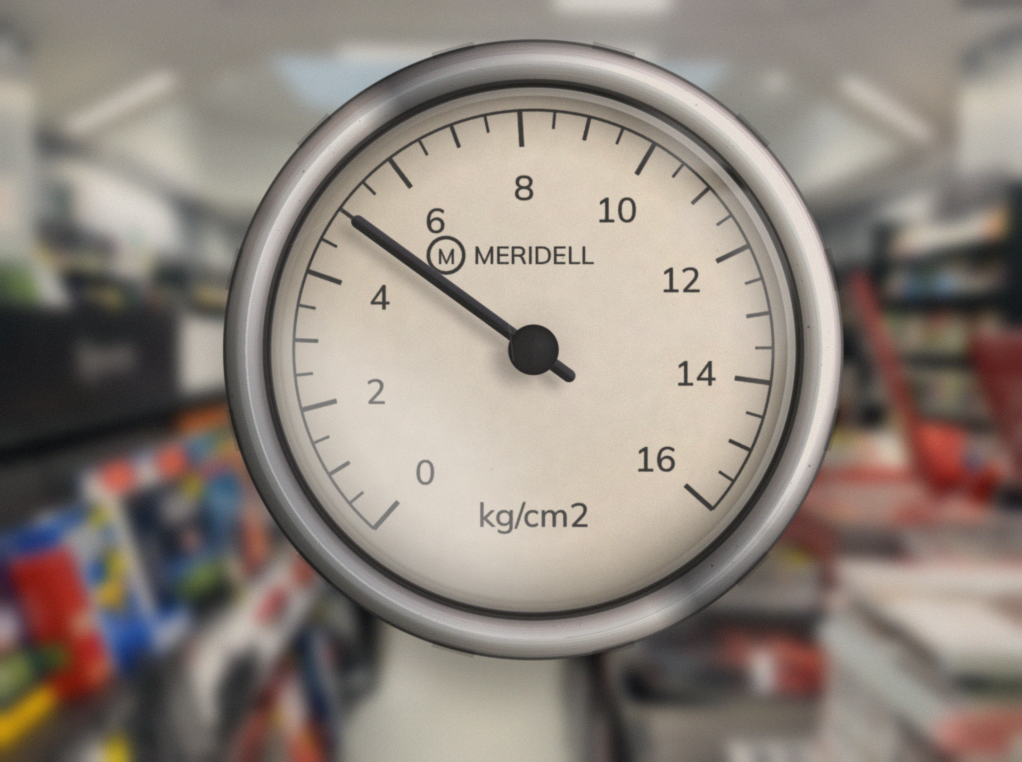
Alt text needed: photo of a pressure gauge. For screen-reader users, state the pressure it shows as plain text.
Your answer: 5 kg/cm²
